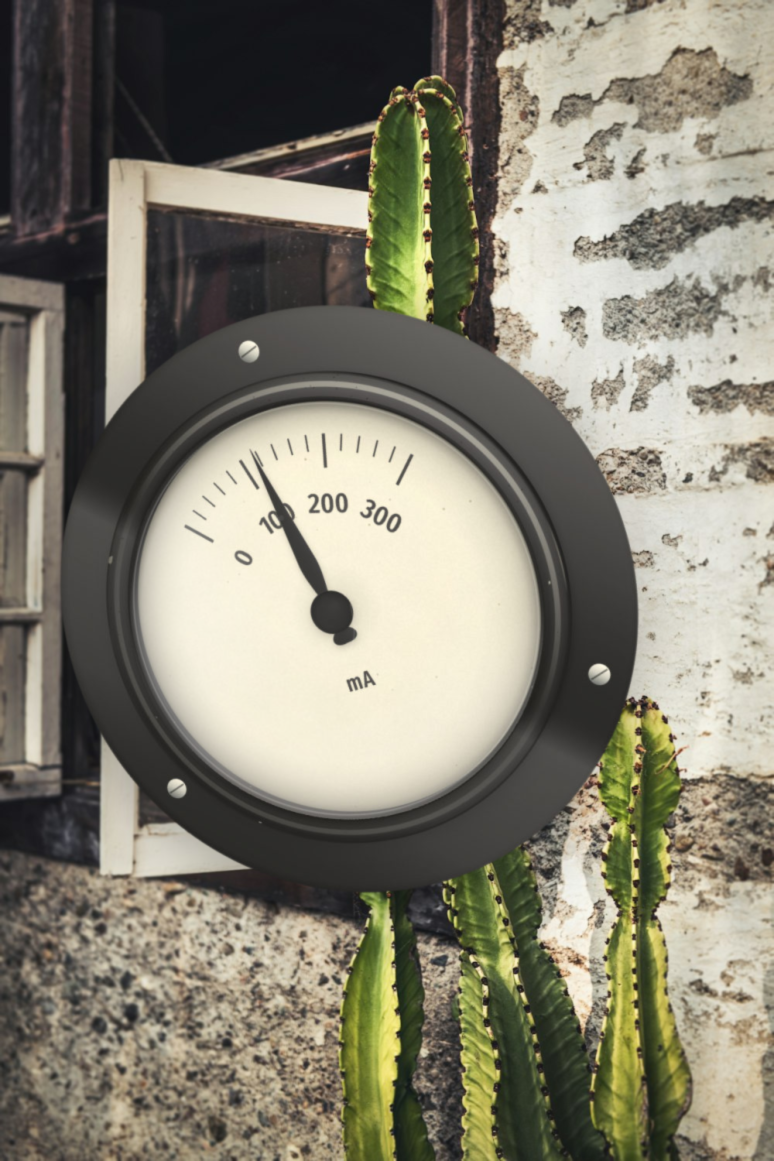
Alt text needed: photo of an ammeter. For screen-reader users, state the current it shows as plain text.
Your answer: 120 mA
